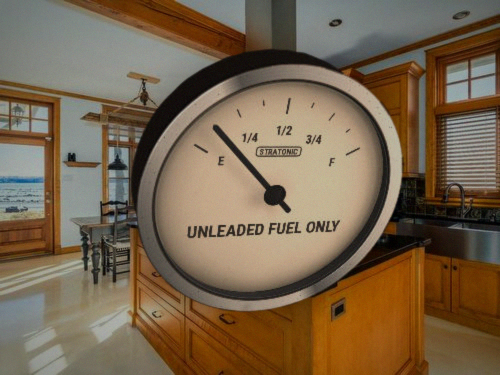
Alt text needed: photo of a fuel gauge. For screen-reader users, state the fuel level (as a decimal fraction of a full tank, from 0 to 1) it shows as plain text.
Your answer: 0.125
